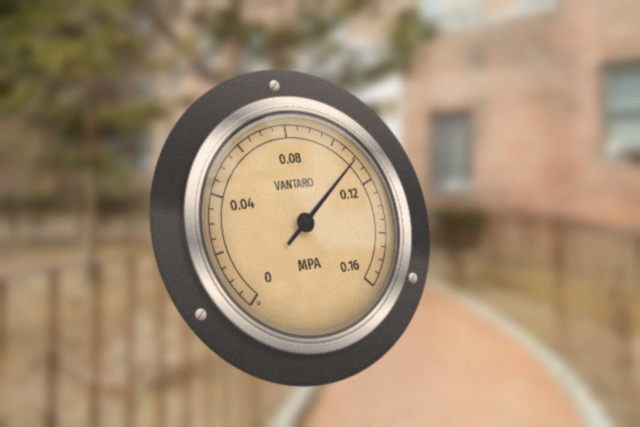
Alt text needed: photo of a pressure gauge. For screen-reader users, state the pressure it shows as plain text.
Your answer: 0.11 MPa
